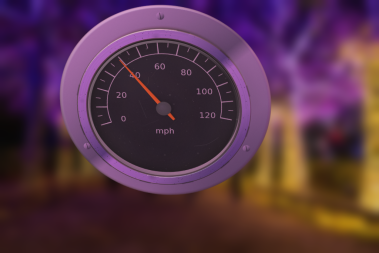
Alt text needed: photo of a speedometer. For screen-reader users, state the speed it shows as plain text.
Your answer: 40 mph
